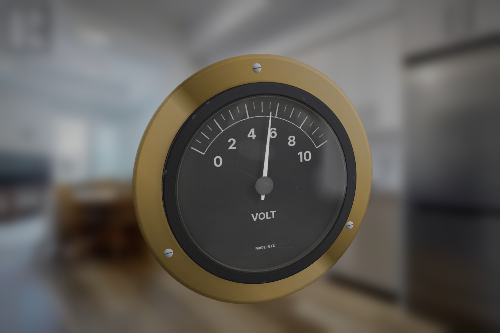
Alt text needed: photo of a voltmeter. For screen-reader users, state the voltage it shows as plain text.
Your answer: 5.5 V
